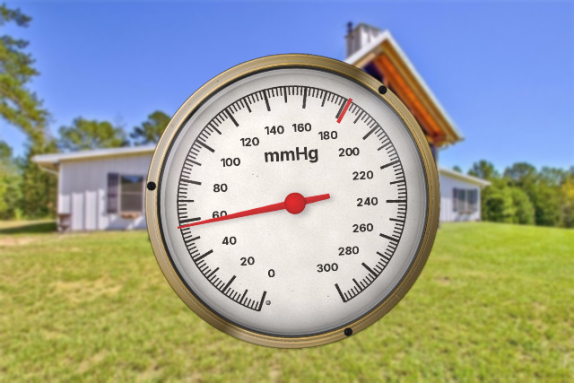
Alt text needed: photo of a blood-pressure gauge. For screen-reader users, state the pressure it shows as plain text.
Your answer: 58 mmHg
